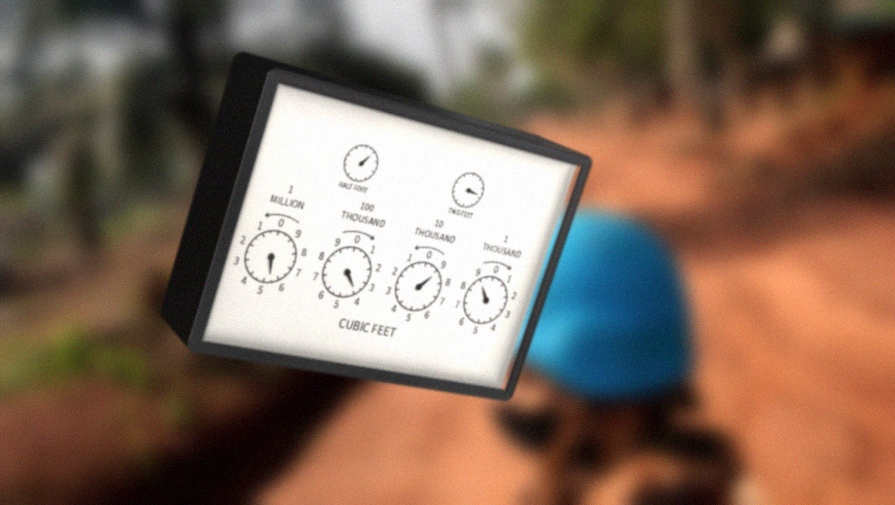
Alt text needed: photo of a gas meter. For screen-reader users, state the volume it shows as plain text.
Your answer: 538900 ft³
